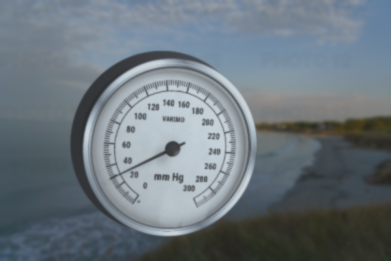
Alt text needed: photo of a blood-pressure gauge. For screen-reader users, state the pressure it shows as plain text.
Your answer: 30 mmHg
